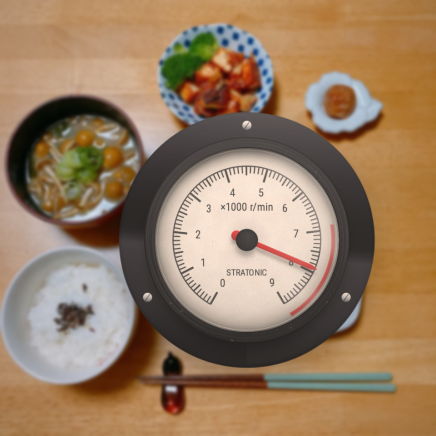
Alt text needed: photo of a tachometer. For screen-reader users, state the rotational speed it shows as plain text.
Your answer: 7900 rpm
